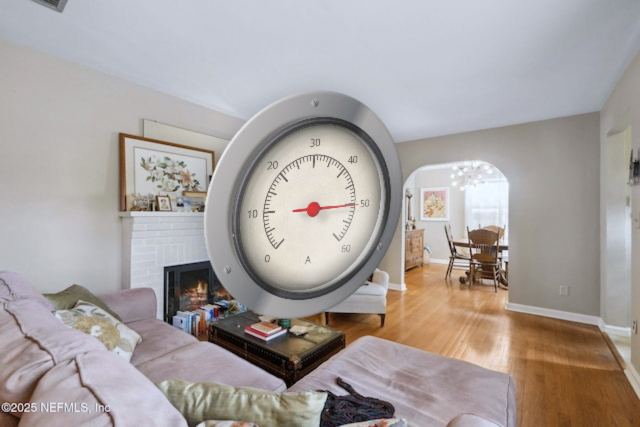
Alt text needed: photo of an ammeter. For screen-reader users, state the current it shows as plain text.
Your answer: 50 A
